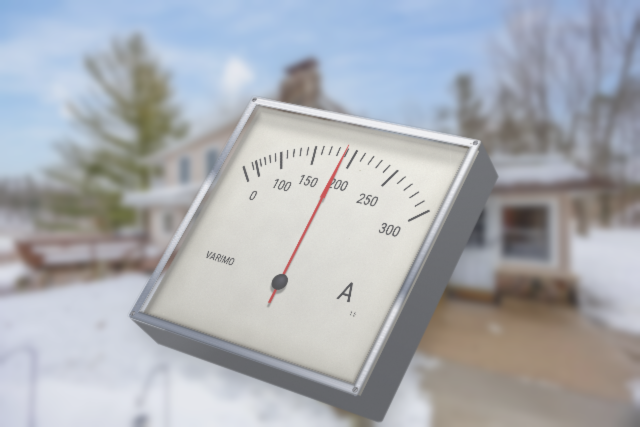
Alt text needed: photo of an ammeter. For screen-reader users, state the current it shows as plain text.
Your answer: 190 A
